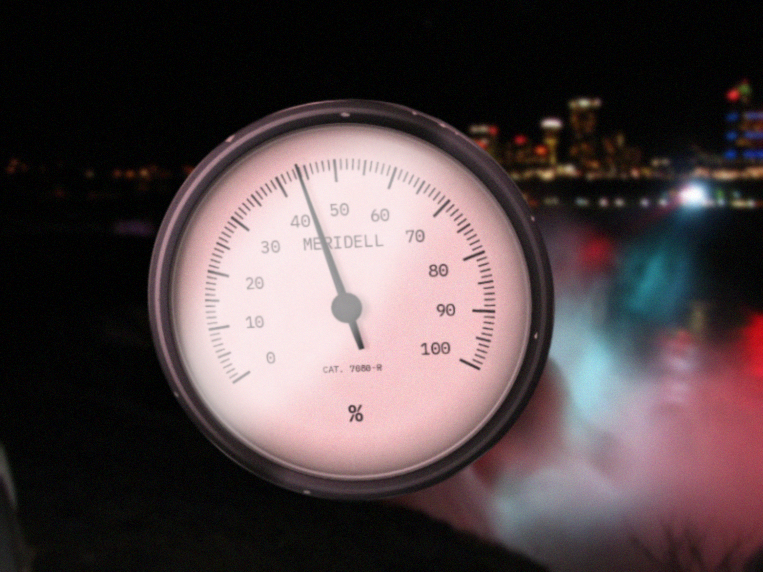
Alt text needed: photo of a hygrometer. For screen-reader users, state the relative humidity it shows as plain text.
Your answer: 44 %
